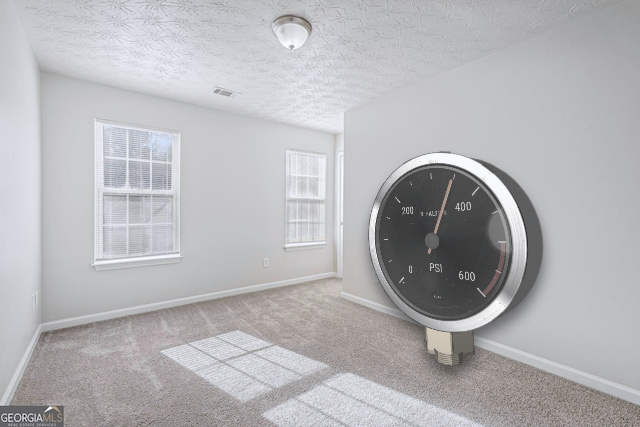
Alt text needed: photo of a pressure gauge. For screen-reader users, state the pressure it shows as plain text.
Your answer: 350 psi
